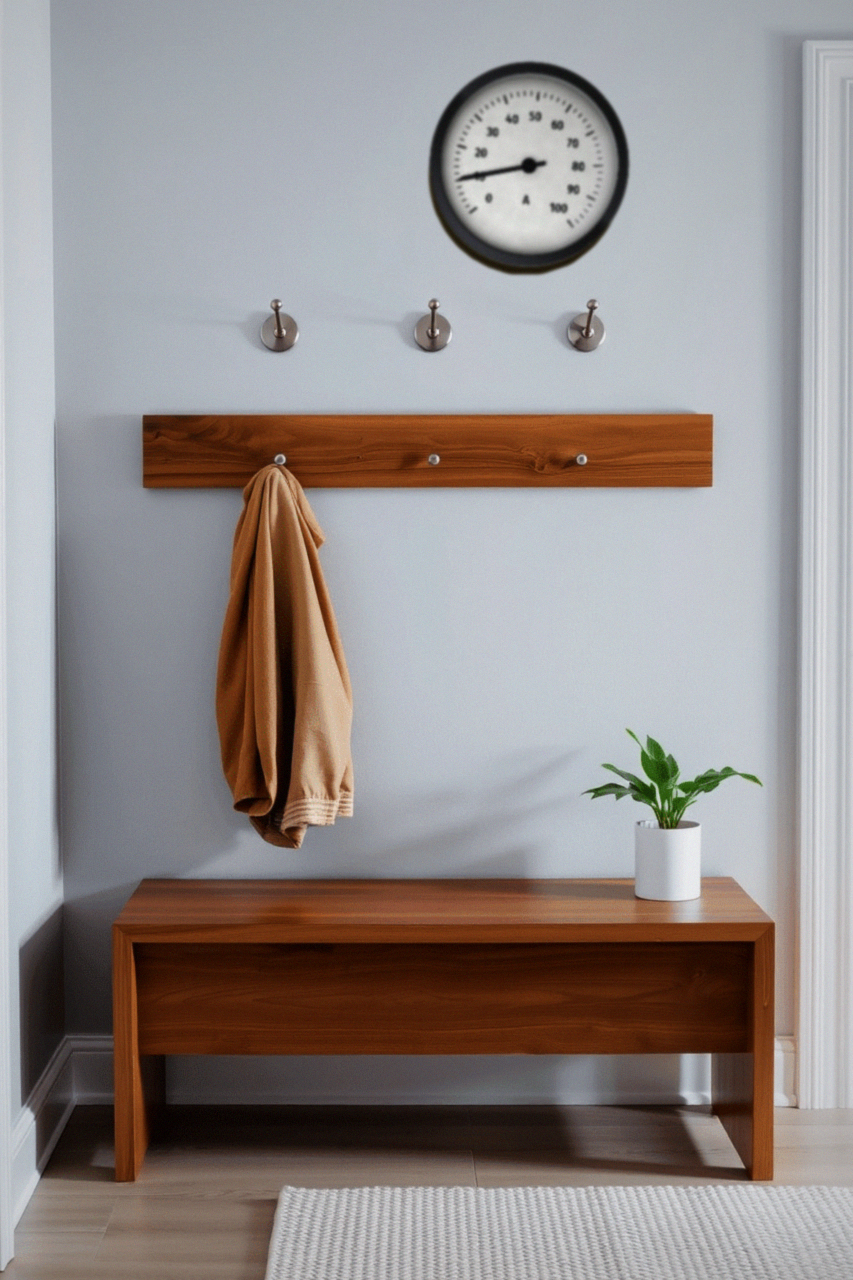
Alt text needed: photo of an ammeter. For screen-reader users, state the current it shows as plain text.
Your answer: 10 A
